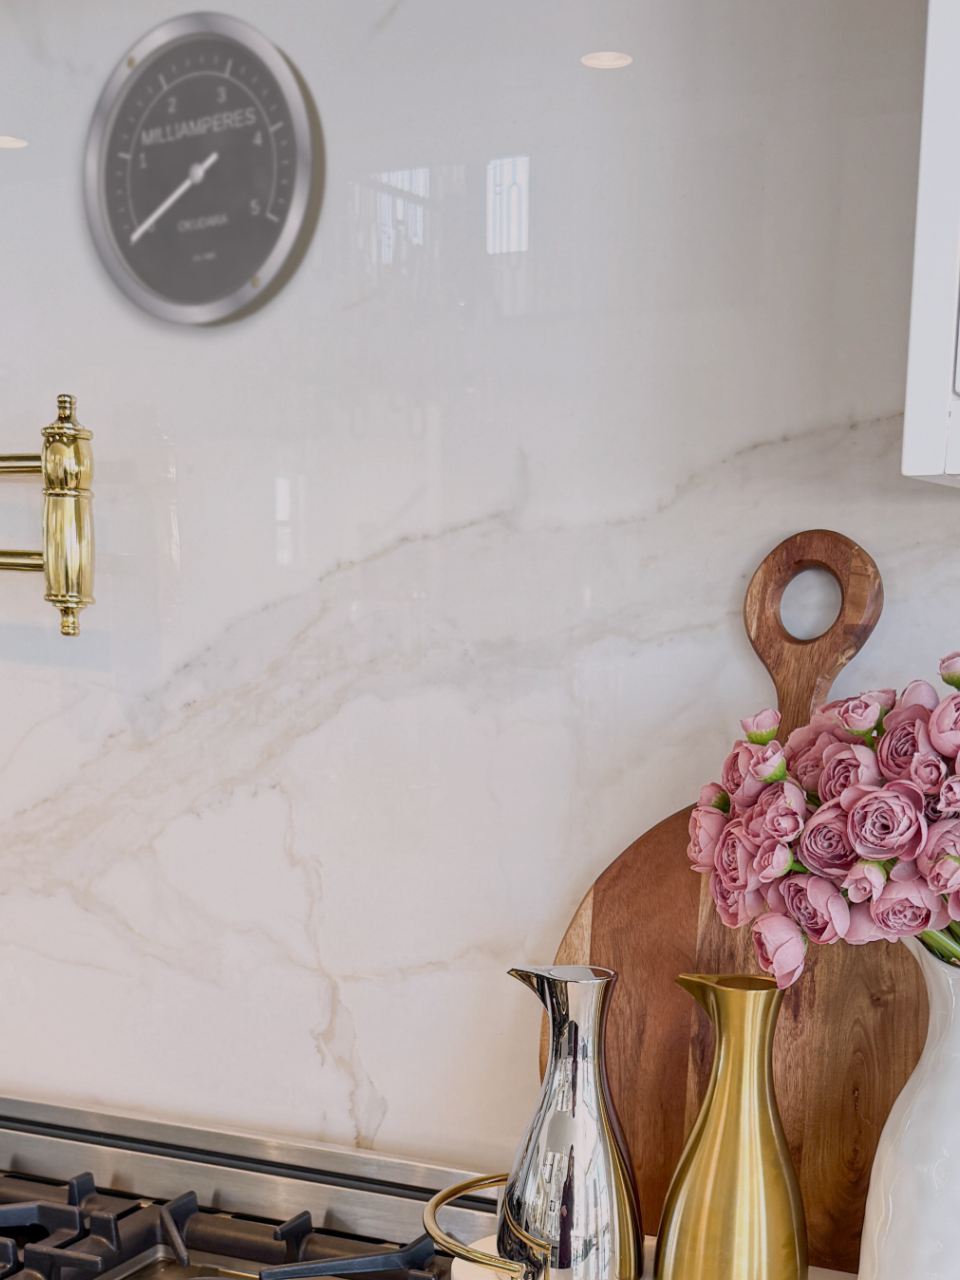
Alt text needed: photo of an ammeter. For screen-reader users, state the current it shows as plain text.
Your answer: 0 mA
